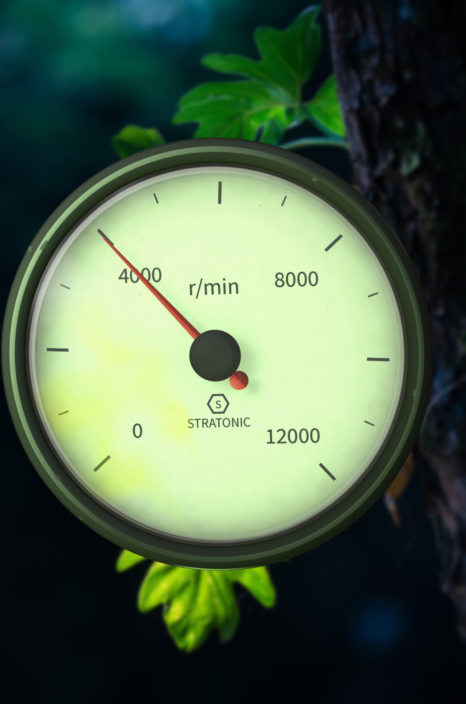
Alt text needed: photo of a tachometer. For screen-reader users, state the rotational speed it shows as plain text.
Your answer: 4000 rpm
